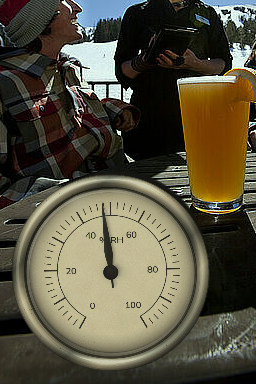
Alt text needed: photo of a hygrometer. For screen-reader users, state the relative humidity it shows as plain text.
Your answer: 48 %
